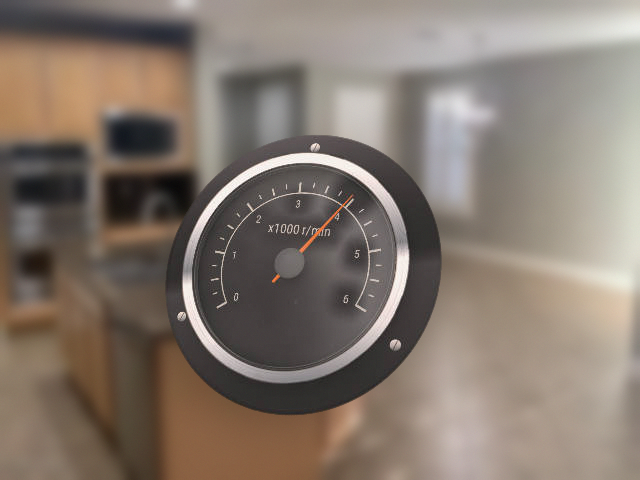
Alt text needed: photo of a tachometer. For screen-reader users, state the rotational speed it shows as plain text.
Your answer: 4000 rpm
